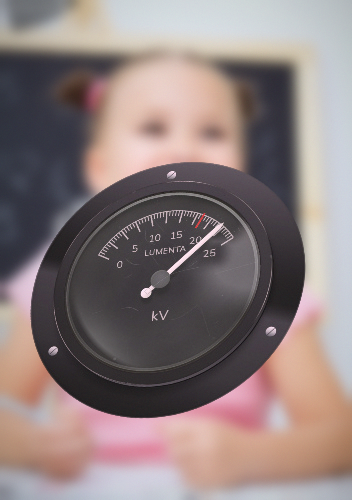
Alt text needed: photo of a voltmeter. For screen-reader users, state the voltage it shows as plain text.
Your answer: 22.5 kV
